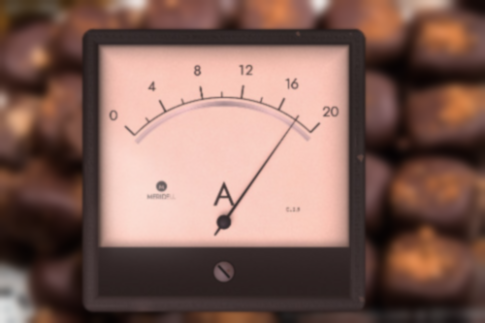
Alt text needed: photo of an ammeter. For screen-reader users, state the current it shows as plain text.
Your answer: 18 A
